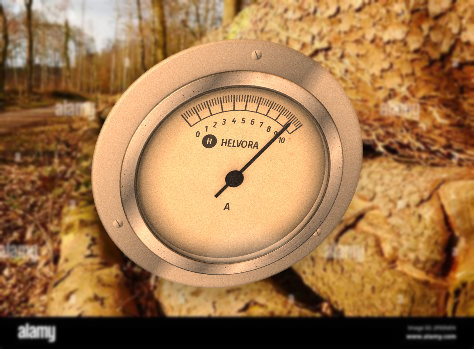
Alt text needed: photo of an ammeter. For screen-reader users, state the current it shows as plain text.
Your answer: 9 A
